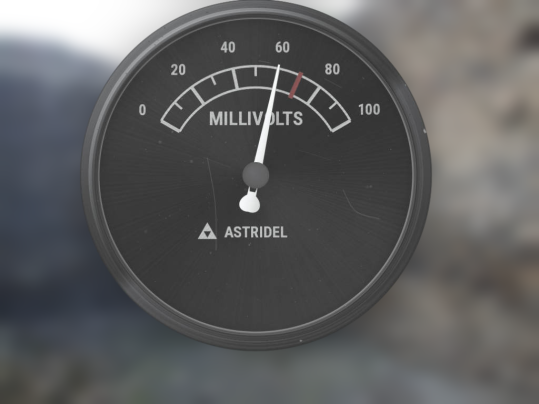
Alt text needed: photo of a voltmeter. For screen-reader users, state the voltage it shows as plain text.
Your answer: 60 mV
